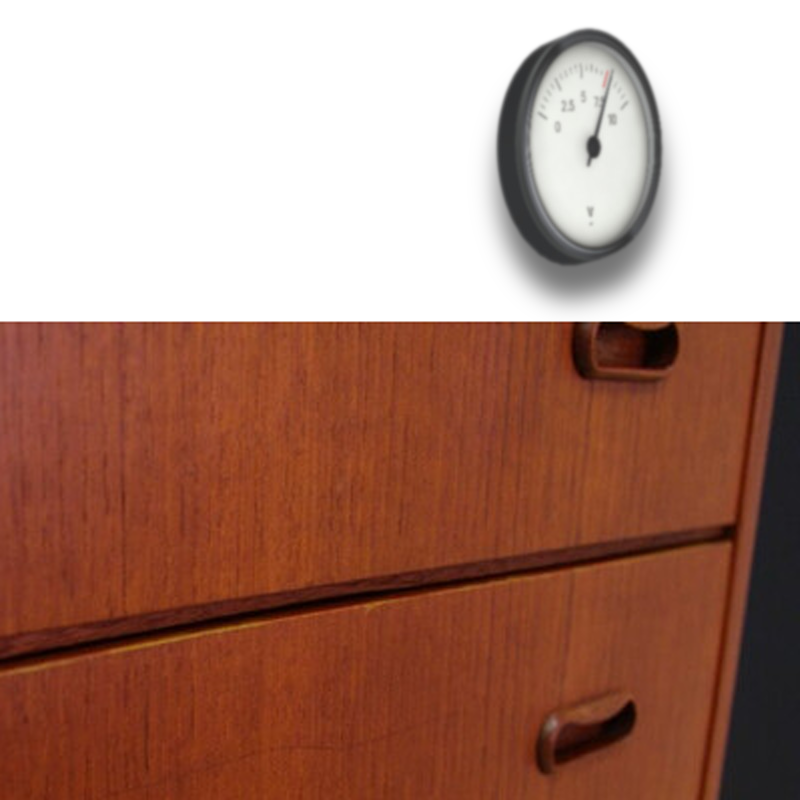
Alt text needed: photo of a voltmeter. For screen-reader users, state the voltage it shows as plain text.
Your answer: 7.5 V
